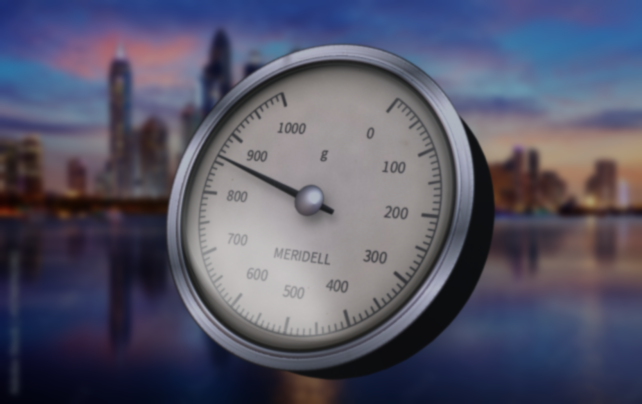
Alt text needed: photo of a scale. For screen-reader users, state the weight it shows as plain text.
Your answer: 860 g
